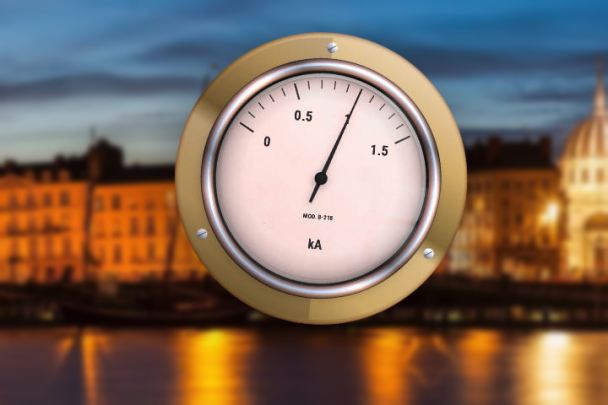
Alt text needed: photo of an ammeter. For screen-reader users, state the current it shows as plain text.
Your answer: 1 kA
